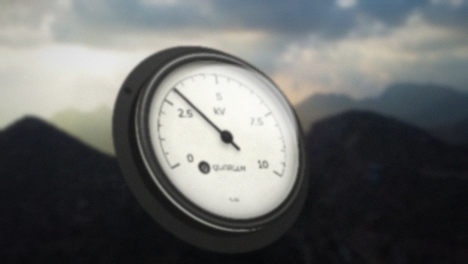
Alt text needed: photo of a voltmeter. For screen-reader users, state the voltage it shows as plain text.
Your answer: 3 kV
